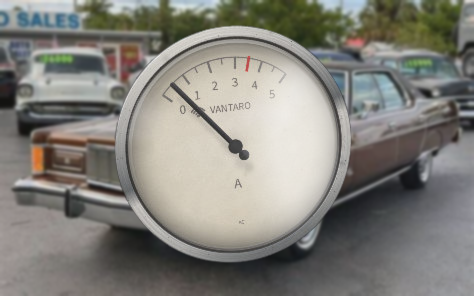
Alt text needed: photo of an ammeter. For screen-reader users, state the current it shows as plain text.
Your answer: 0.5 A
